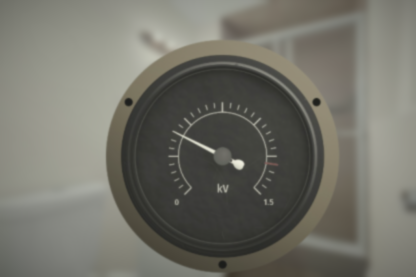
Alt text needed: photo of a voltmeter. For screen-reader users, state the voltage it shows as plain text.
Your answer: 0.4 kV
